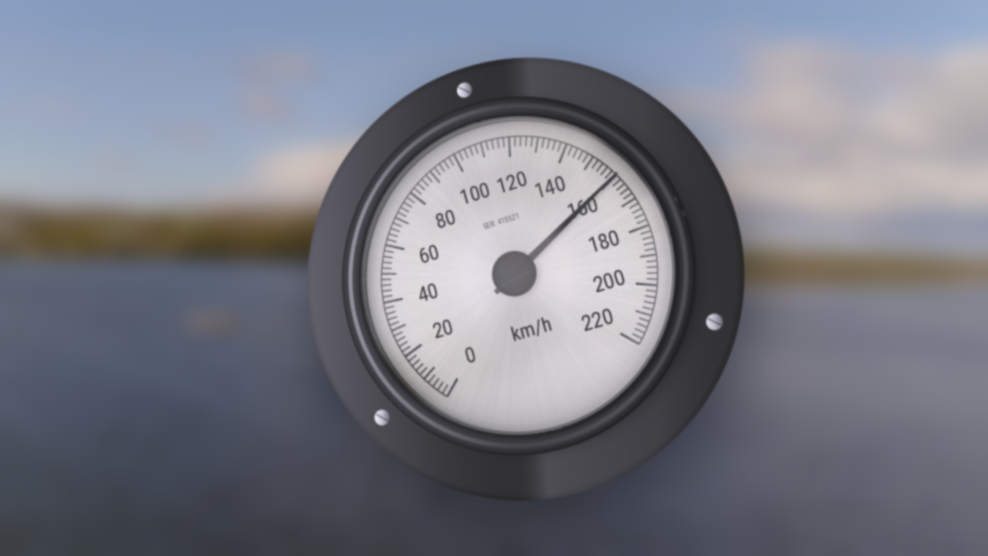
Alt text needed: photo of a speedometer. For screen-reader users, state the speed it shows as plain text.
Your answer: 160 km/h
